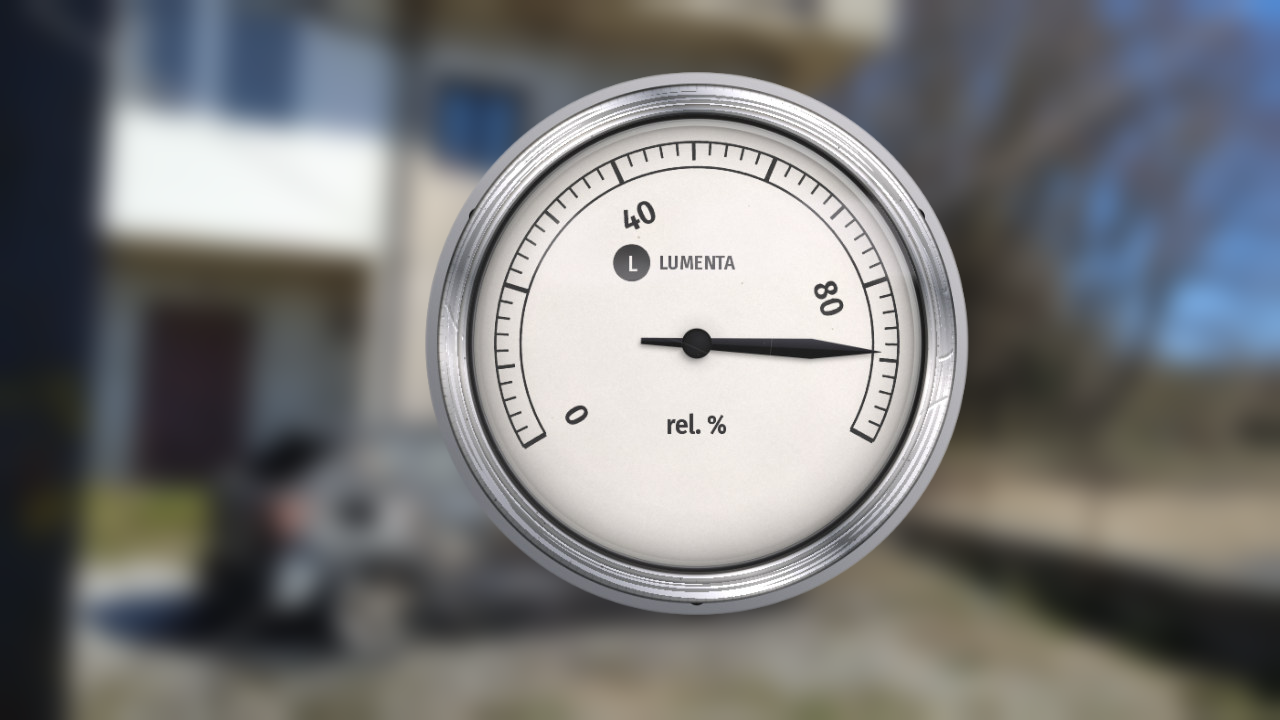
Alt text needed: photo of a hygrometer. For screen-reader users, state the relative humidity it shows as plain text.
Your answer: 89 %
